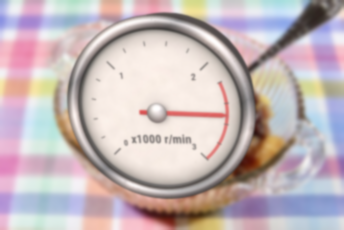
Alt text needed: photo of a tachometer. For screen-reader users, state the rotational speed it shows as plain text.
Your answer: 2500 rpm
